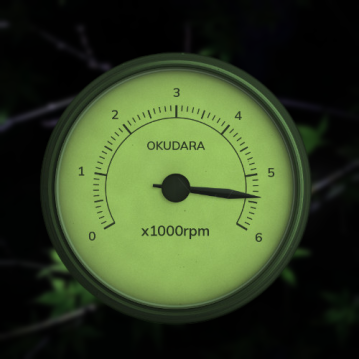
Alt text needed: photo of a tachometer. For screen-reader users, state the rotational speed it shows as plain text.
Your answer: 5400 rpm
